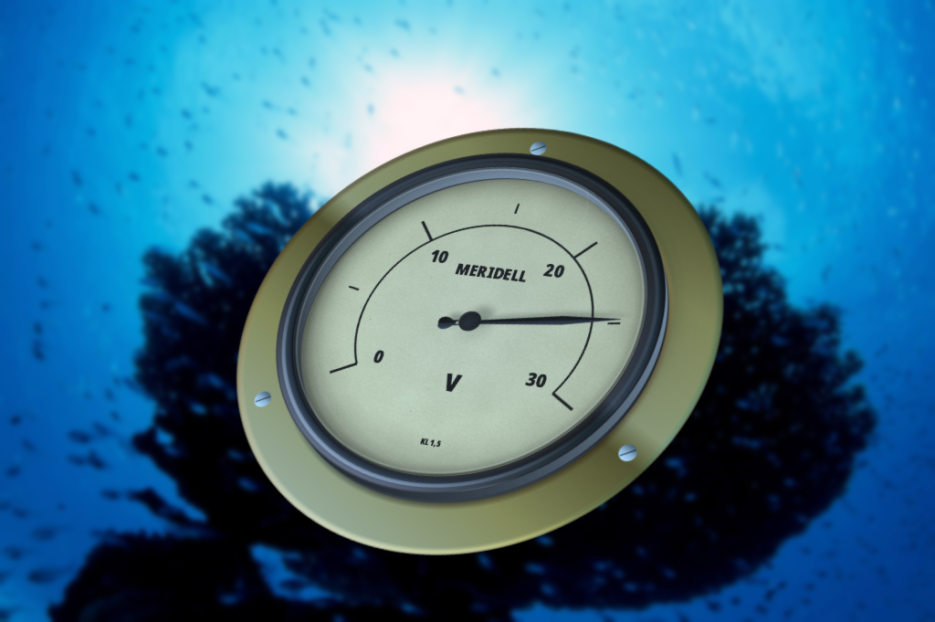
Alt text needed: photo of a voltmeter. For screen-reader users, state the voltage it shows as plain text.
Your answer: 25 V
